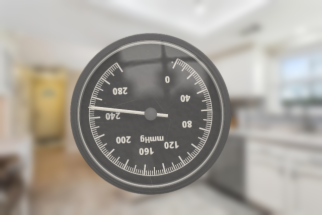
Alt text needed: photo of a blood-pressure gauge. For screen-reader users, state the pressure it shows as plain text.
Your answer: 250 mmHg
